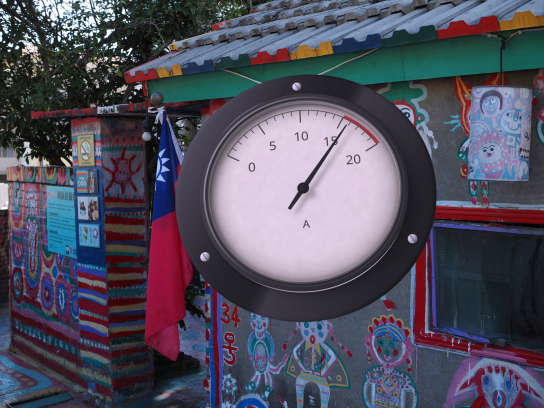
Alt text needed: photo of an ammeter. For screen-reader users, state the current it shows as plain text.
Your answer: 16 A
